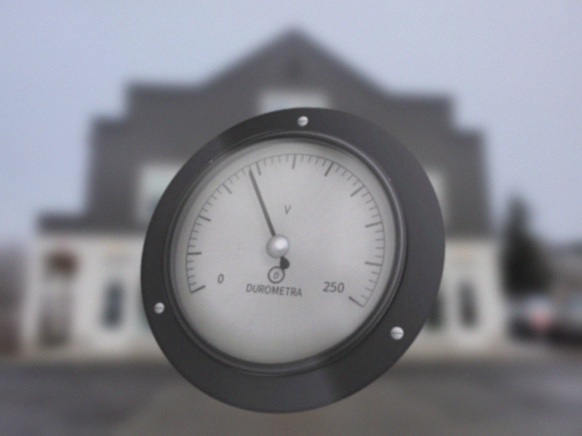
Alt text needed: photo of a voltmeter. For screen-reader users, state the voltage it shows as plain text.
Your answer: 95 V
